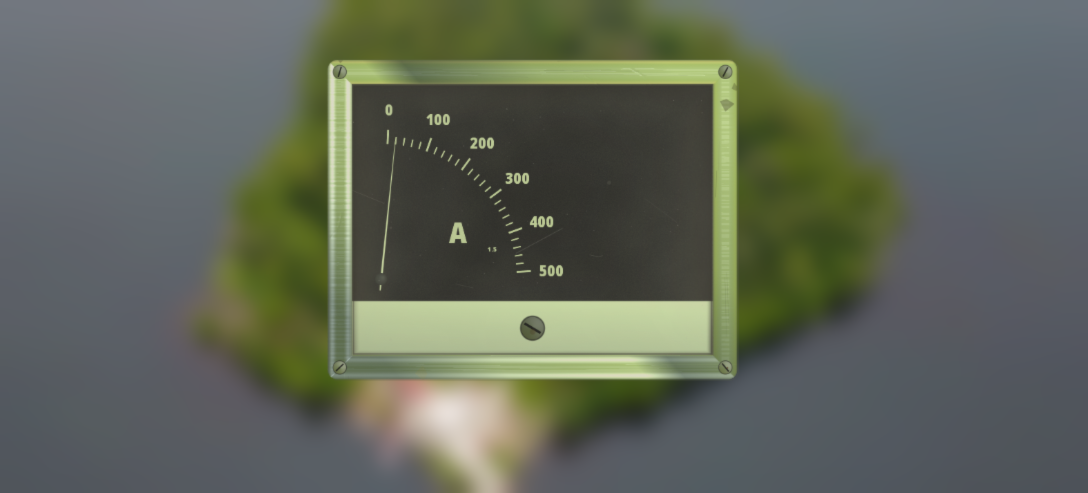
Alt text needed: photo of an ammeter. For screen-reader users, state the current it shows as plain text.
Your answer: 20 A
